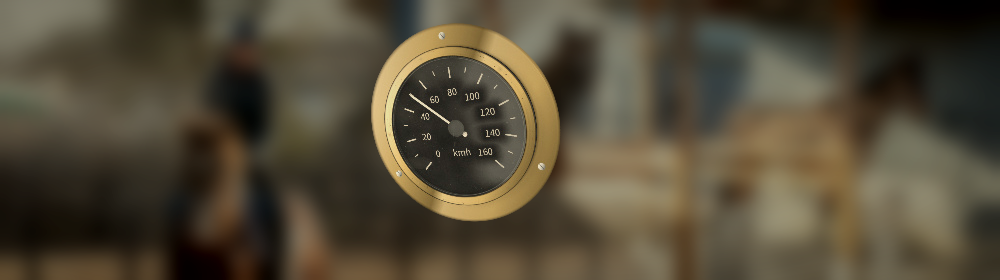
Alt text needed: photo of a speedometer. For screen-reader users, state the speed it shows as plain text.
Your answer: 50 km/h
